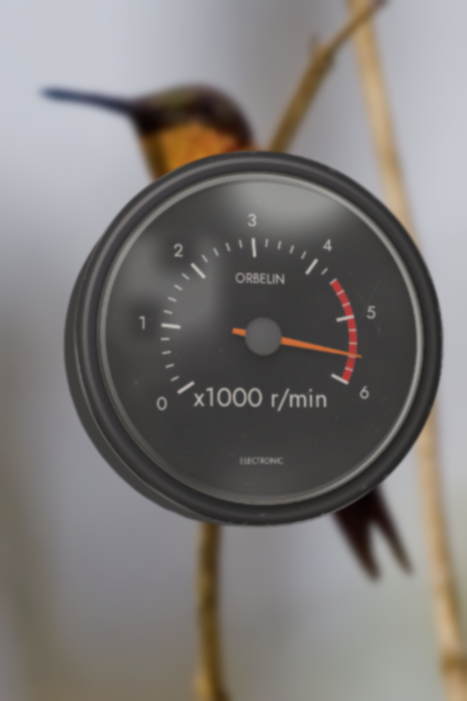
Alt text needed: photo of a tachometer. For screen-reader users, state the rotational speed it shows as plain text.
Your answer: 5600 rpm
